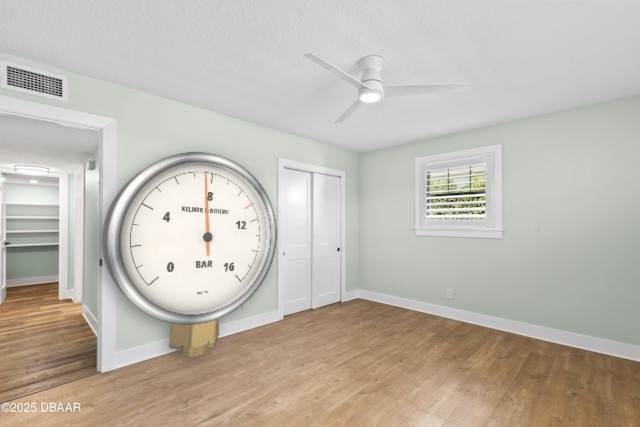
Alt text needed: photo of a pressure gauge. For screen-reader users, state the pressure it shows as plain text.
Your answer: 7.5 bar
